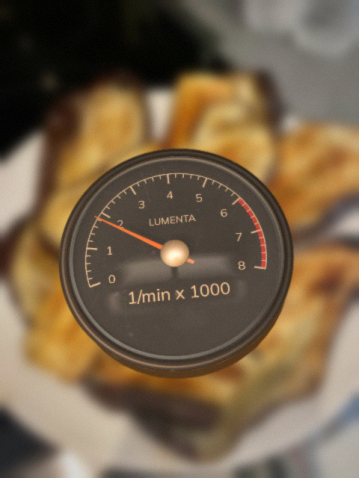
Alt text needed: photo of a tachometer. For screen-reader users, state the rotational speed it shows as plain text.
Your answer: 1800 rpm
